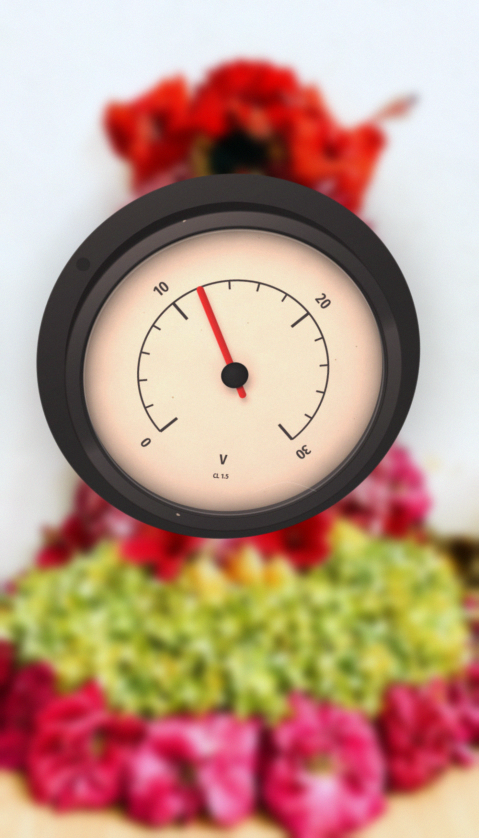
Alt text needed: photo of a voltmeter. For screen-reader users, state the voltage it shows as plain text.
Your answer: 12 V
